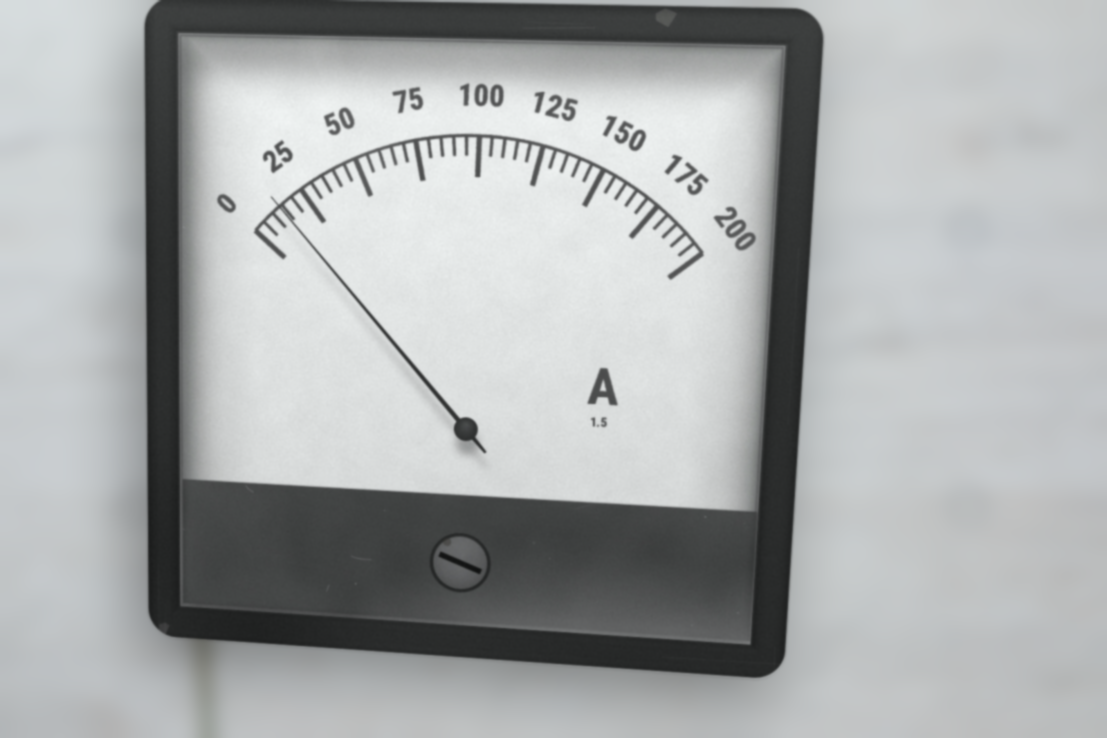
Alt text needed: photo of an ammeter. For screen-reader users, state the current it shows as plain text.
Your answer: 15 A
